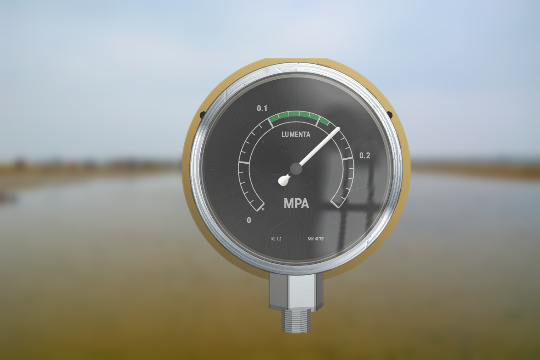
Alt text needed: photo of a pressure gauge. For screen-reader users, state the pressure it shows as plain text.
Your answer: 0.17 MPa
